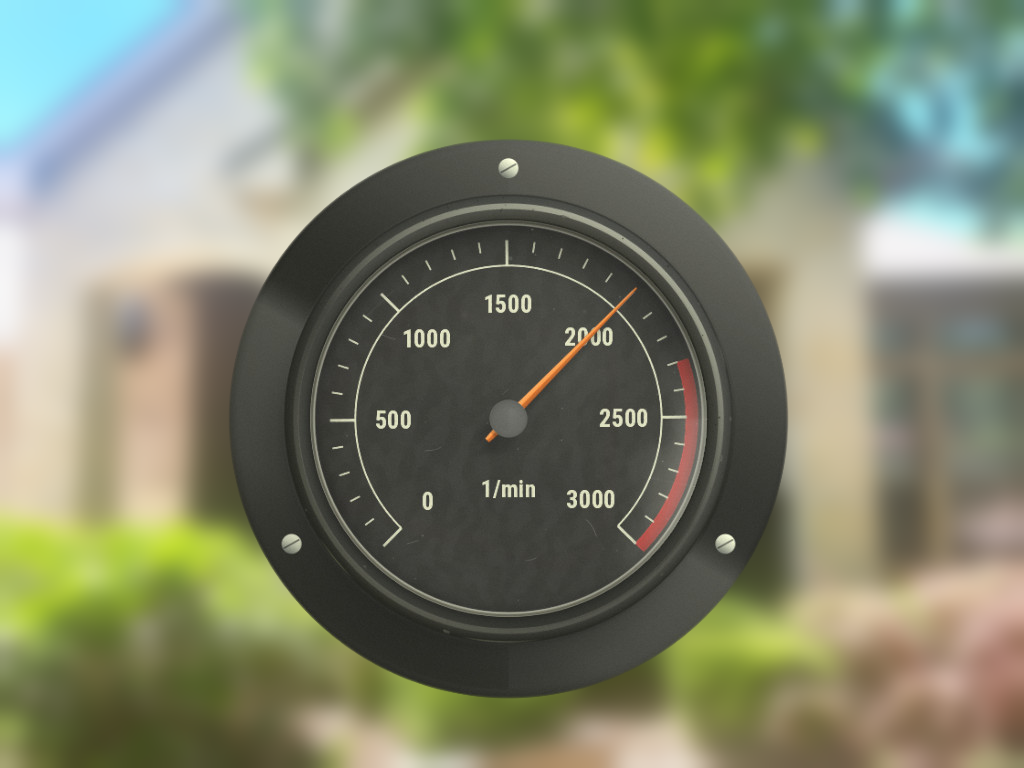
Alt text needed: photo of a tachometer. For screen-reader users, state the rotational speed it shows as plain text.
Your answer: 2000 rpm
